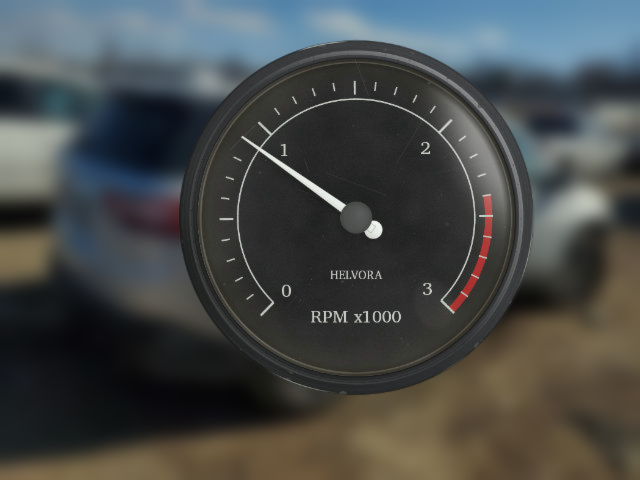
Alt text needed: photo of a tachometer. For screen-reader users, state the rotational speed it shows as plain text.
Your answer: 900 rpm
